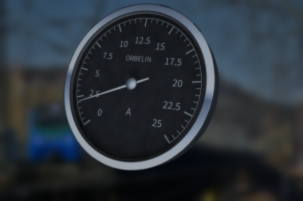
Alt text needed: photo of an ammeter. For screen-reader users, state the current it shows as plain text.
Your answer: 2 A
